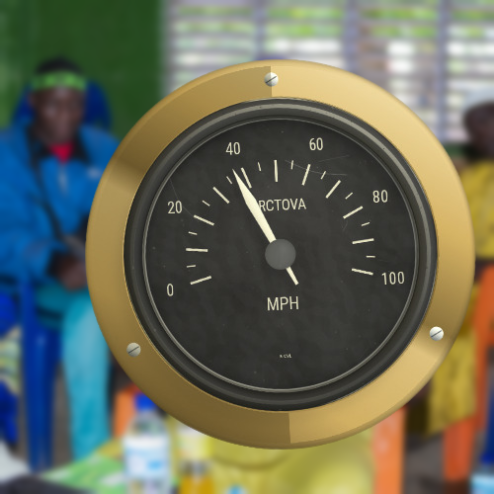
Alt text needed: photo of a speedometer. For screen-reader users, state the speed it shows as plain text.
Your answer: 37.5 mph
